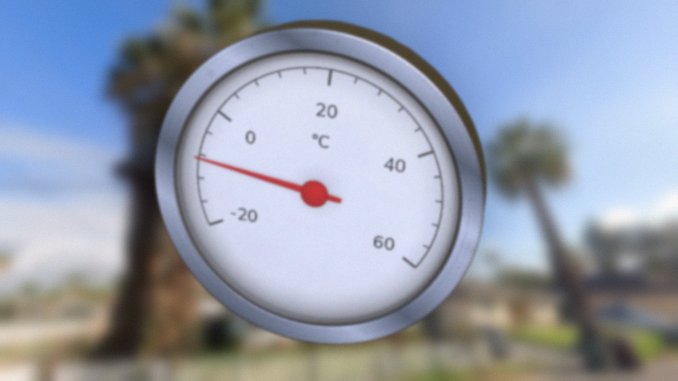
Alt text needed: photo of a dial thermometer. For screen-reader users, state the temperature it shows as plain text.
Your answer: -8 °C
